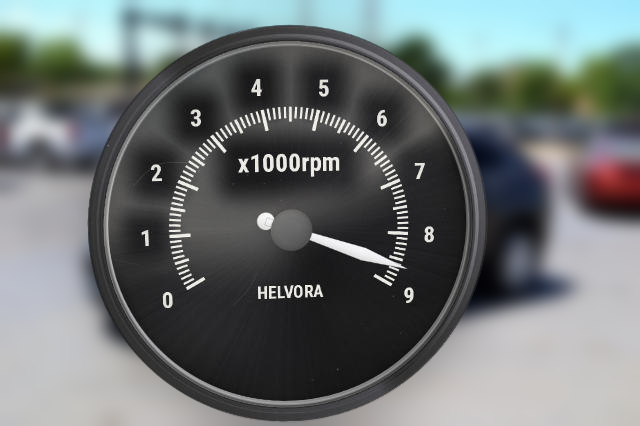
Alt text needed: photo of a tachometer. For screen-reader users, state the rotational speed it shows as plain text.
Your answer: 8600 rpm
